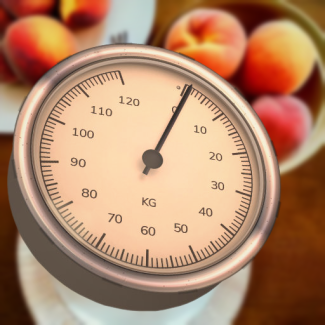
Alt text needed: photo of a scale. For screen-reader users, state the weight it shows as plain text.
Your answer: 1 kg
